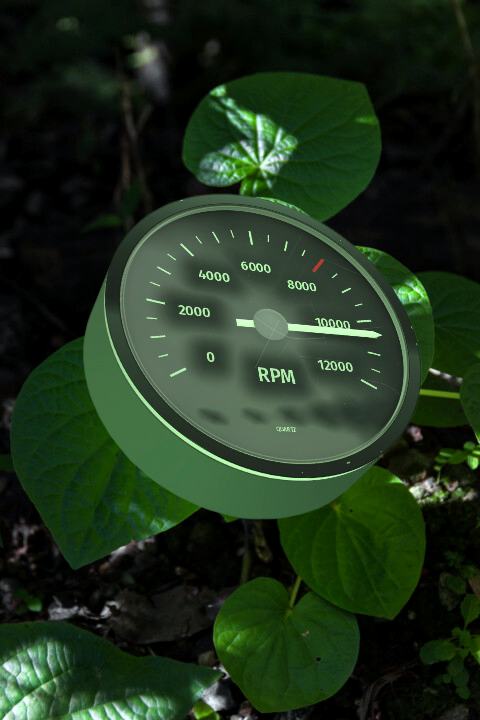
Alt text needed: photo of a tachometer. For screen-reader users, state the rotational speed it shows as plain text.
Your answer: 10500 rpm
